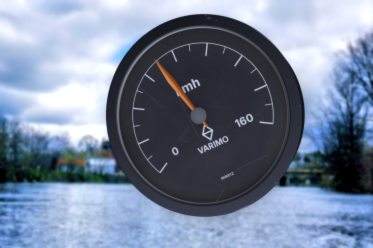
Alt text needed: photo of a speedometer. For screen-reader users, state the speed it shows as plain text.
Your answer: 70 km/h
